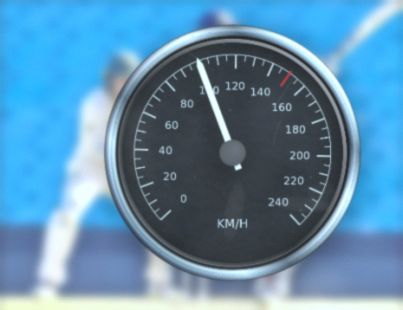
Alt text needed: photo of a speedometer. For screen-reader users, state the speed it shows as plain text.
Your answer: 100 km/h
